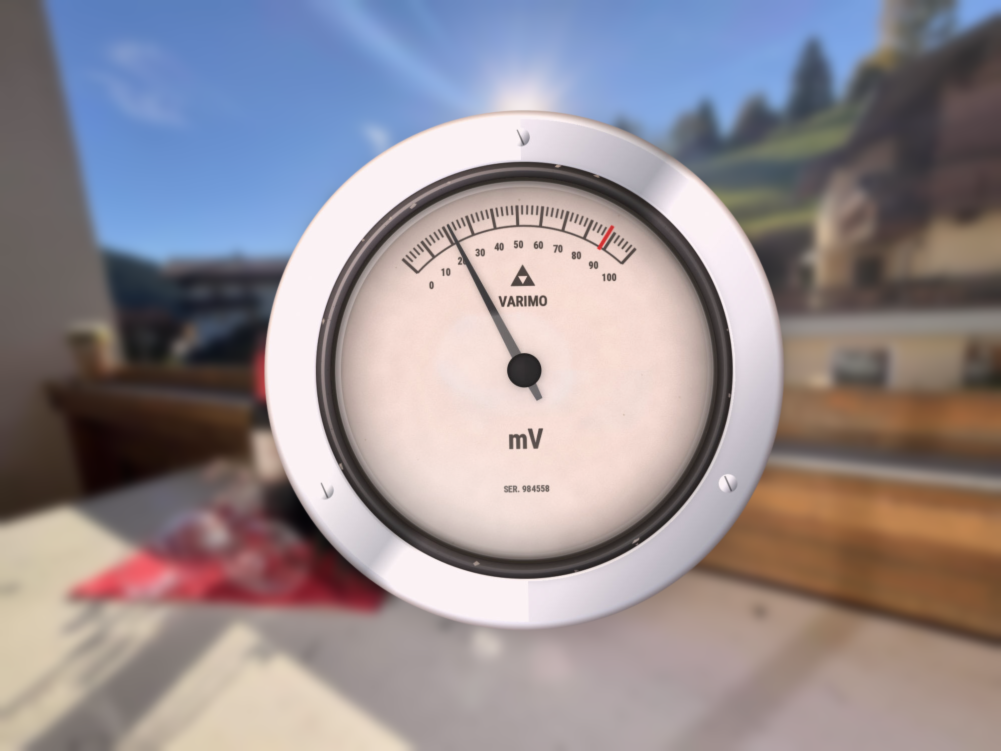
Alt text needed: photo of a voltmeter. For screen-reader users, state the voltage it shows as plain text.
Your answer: 22 mV
